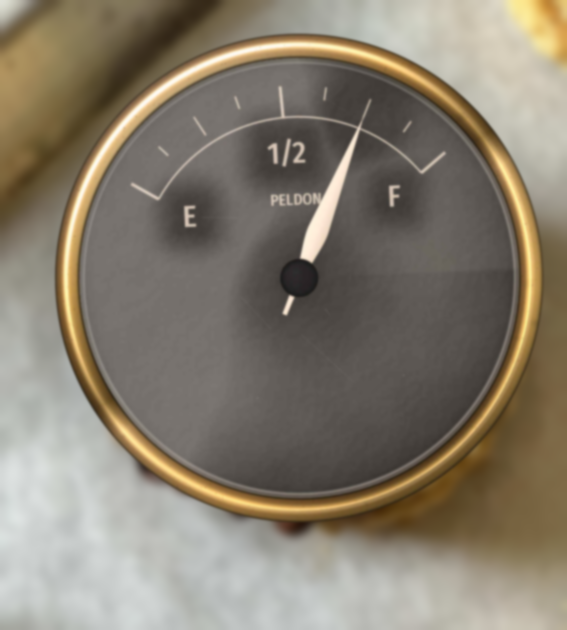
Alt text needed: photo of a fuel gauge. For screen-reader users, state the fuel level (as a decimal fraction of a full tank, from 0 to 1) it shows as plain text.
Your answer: 0.75
